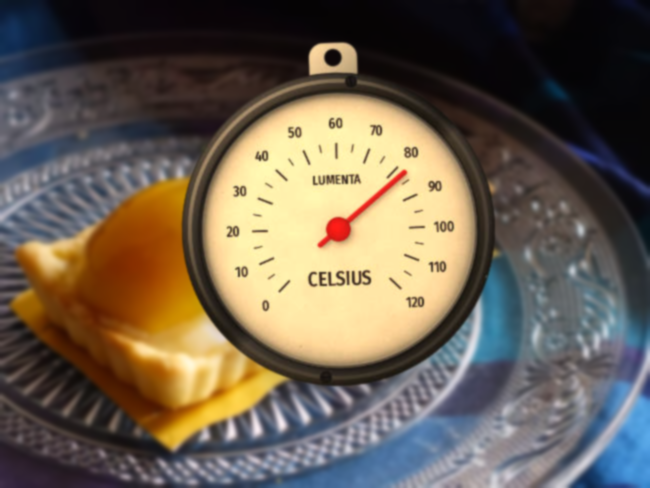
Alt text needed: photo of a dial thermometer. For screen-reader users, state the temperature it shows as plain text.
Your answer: 82.5 °C
